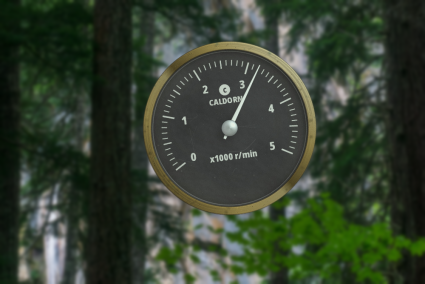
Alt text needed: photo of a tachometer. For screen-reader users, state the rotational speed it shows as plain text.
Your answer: 3200 rpm
